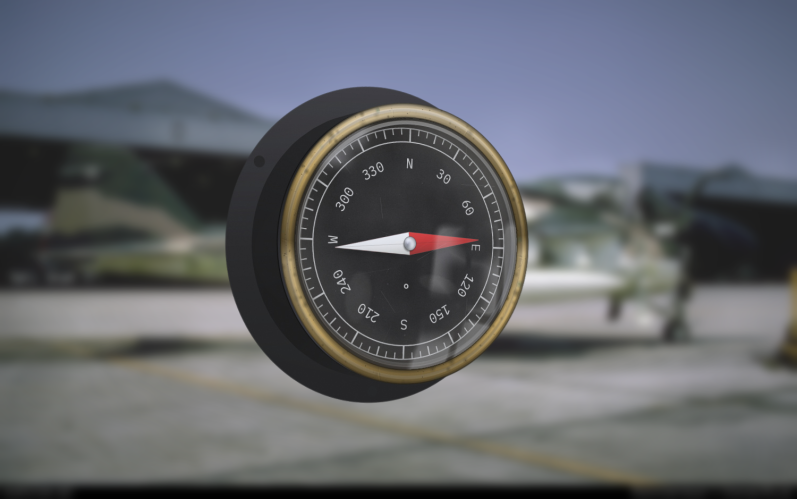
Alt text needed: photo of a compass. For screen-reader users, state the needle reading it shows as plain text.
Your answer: 85 °
